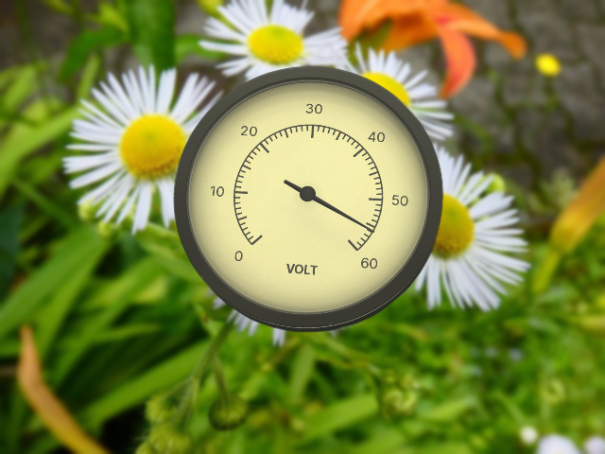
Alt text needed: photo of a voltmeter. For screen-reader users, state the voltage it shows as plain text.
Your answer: 56 V
